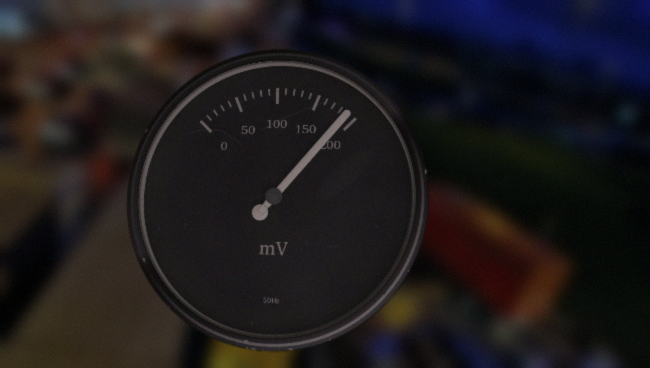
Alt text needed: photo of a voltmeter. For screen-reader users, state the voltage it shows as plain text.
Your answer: 190 mV
